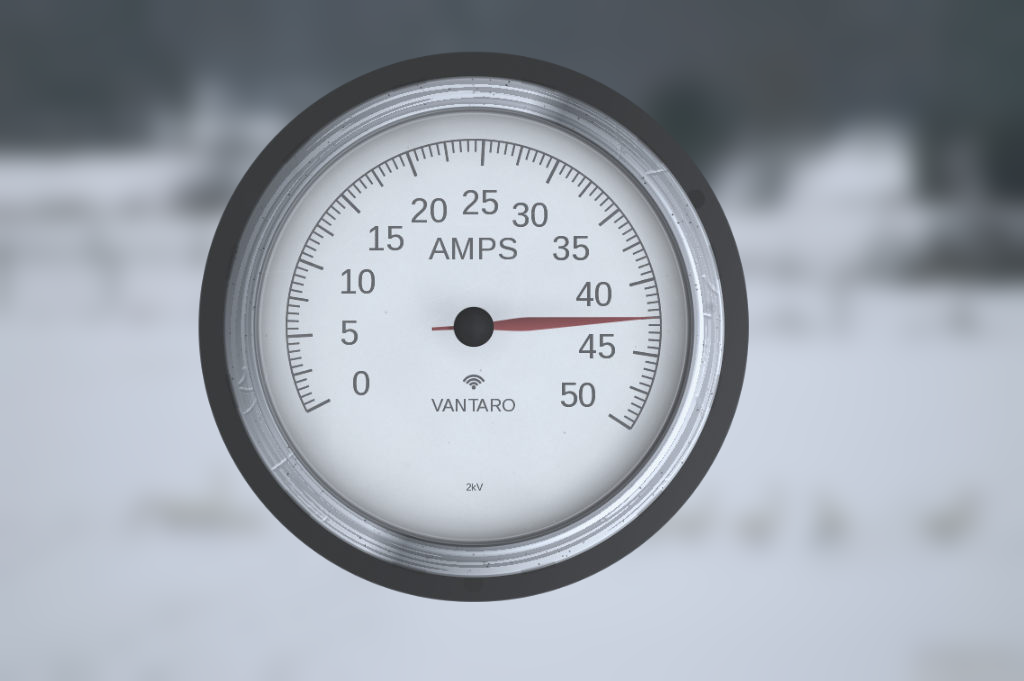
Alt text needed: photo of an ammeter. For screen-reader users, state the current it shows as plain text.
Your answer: 42.5 A
